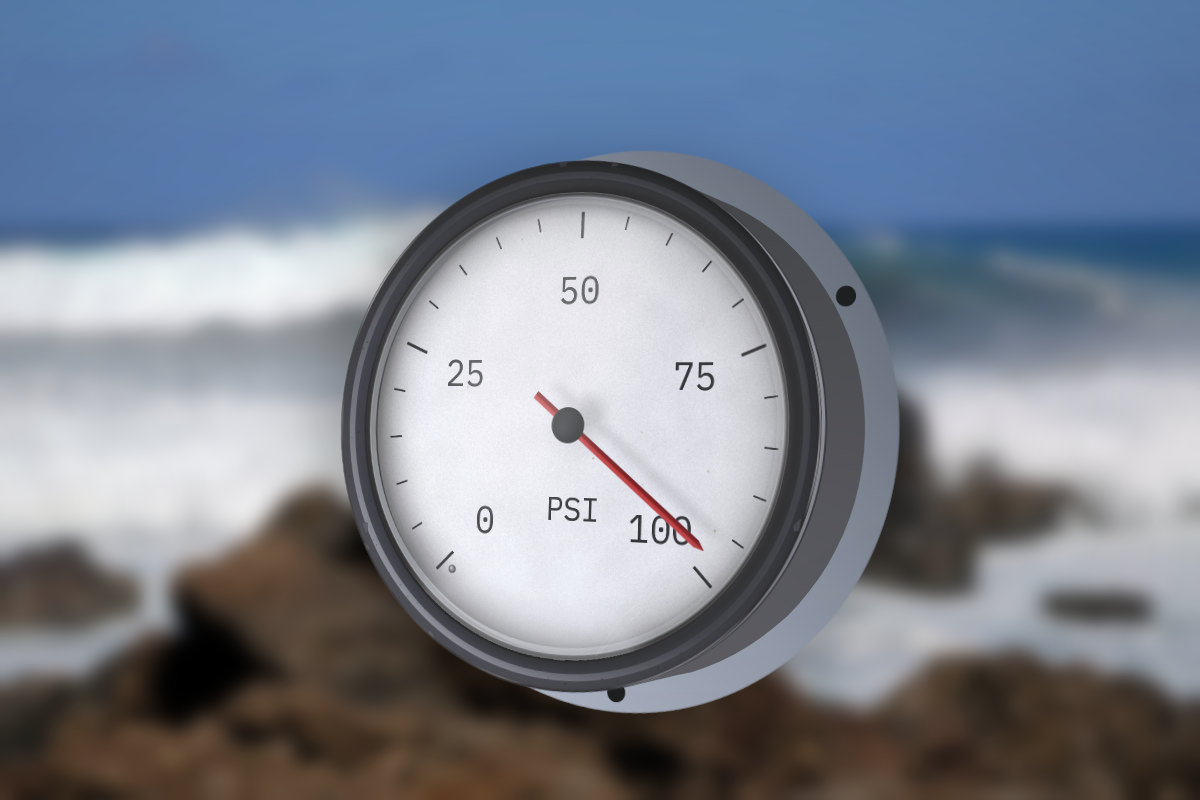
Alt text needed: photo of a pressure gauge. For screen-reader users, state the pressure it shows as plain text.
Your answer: 97.5 psi
